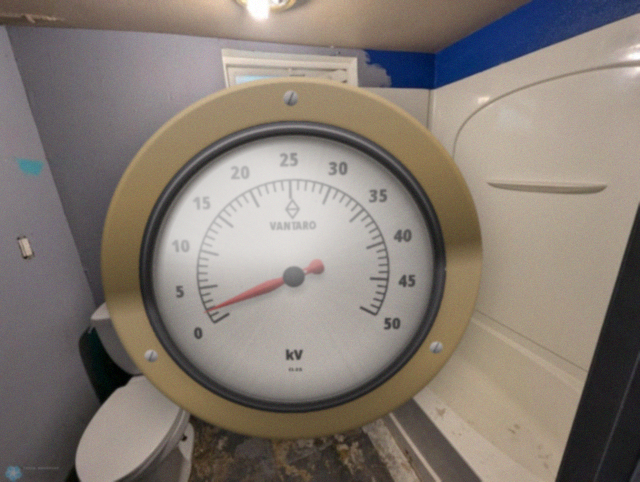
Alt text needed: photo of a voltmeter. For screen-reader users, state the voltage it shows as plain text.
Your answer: 2 kV
